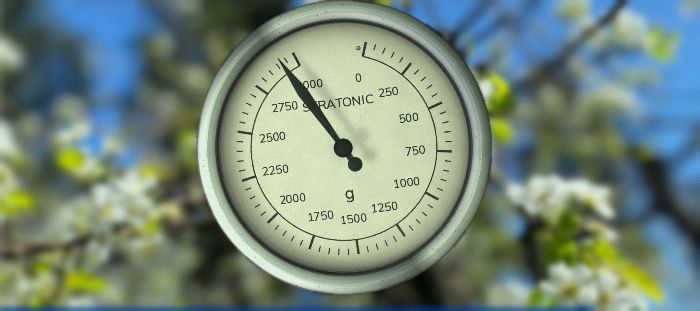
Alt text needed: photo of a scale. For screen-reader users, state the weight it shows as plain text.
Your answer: 2925 g
